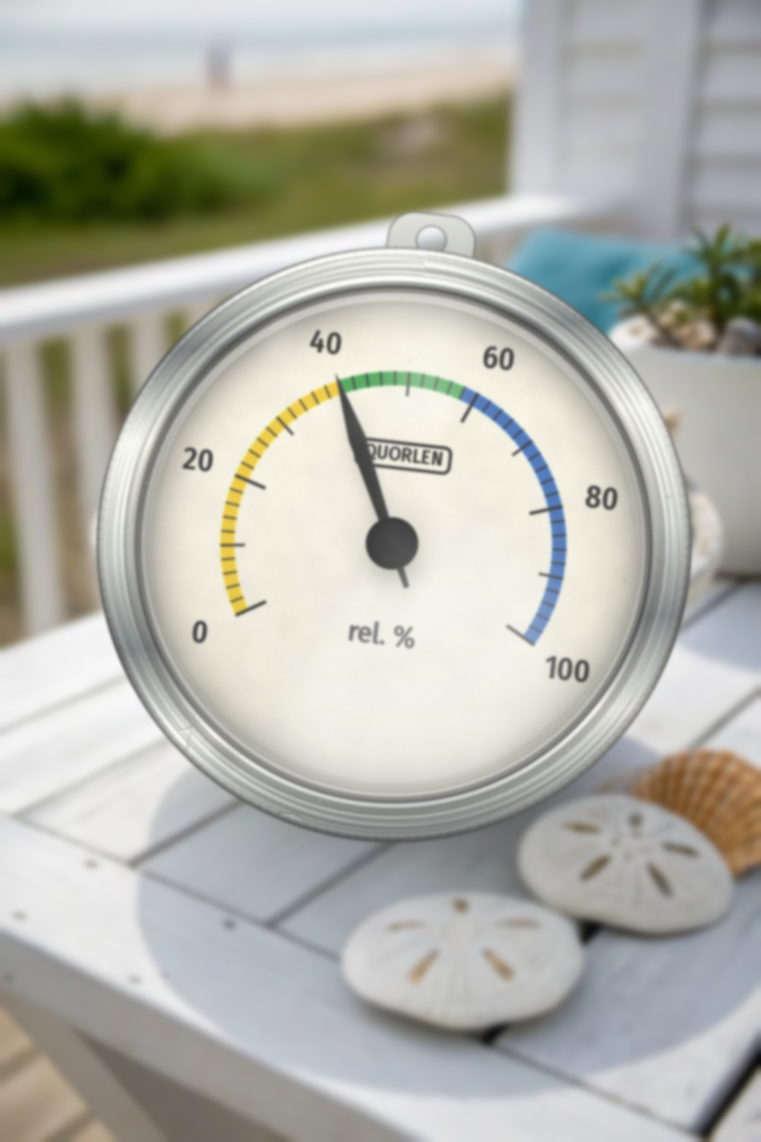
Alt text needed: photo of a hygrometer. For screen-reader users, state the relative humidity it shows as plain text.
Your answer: 40 %
